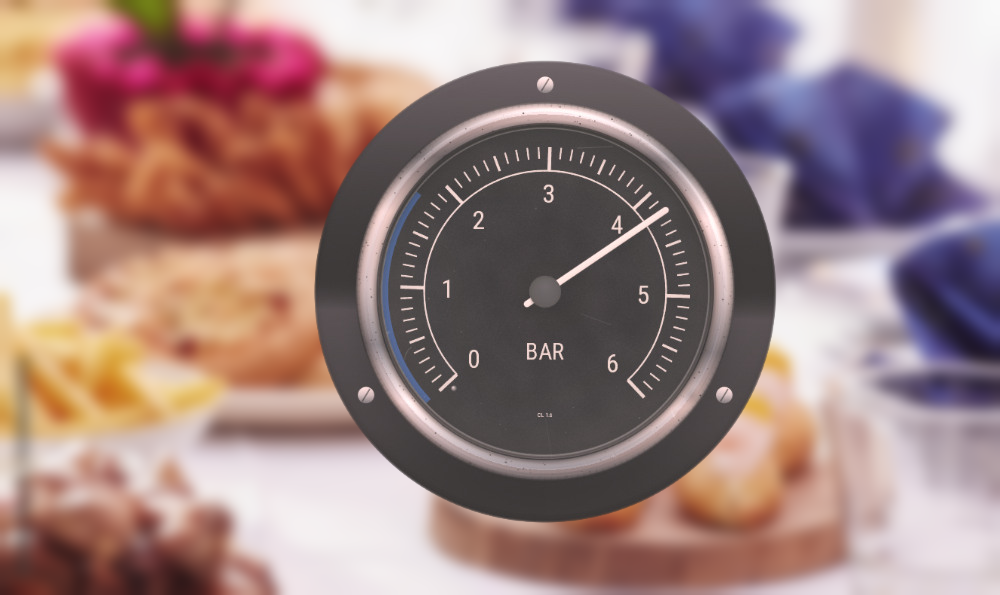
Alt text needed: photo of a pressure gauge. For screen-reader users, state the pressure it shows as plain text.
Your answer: 4.2 bar
